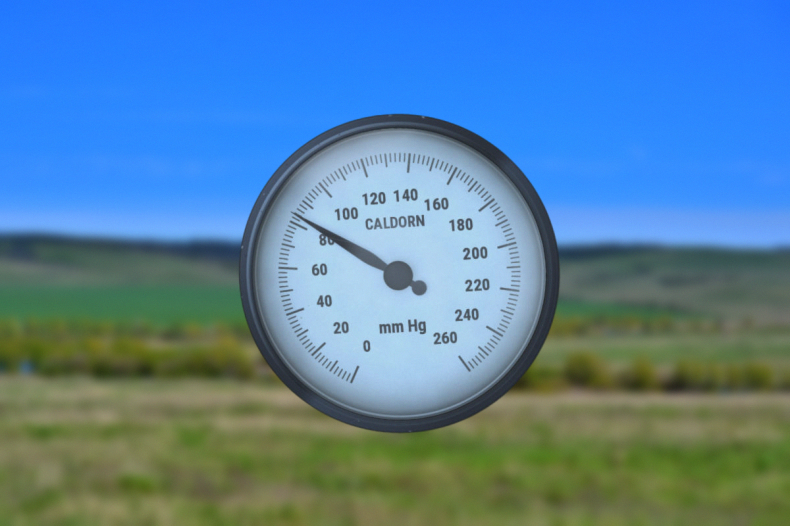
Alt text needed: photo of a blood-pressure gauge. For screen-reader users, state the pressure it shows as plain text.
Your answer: 84 mmHg
